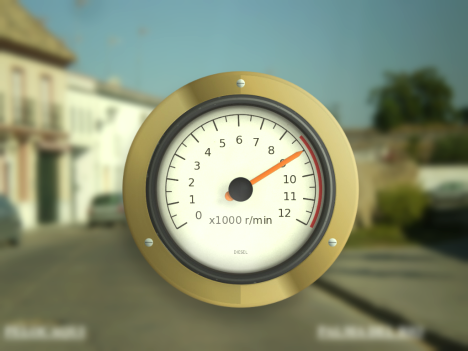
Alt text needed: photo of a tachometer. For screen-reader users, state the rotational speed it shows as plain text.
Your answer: 9000 rpm
